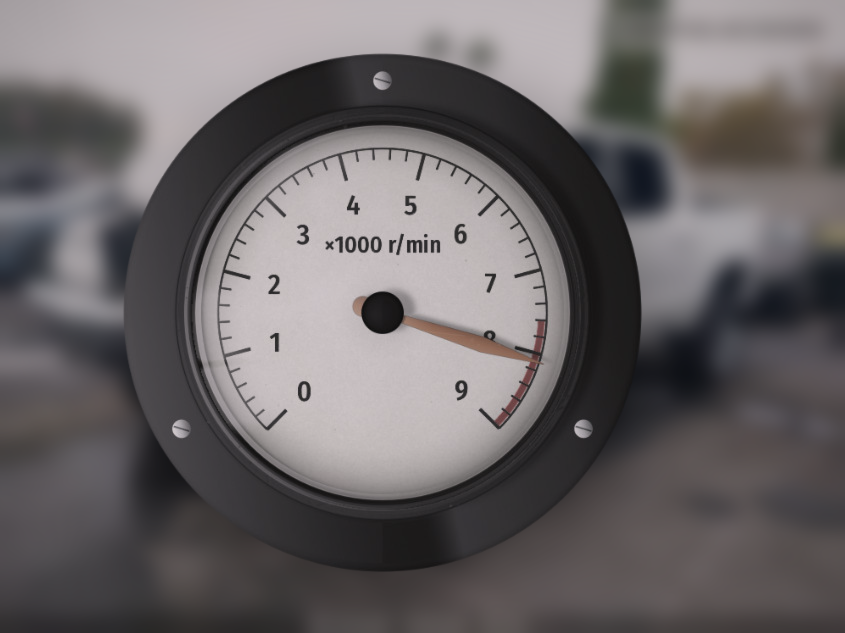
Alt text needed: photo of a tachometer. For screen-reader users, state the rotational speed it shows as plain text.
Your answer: 8100 rpm
